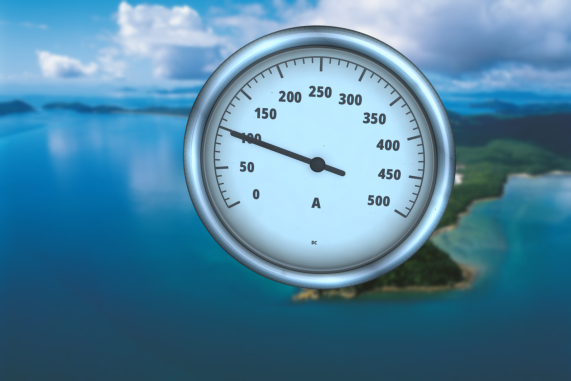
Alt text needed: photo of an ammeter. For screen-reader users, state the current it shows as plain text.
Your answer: 100 A
